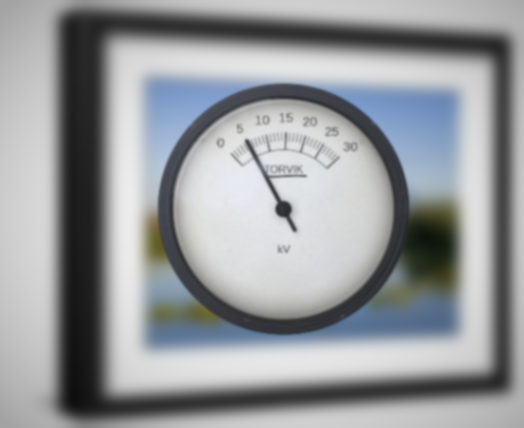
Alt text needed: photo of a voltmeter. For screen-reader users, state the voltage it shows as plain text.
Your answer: 5 kV
